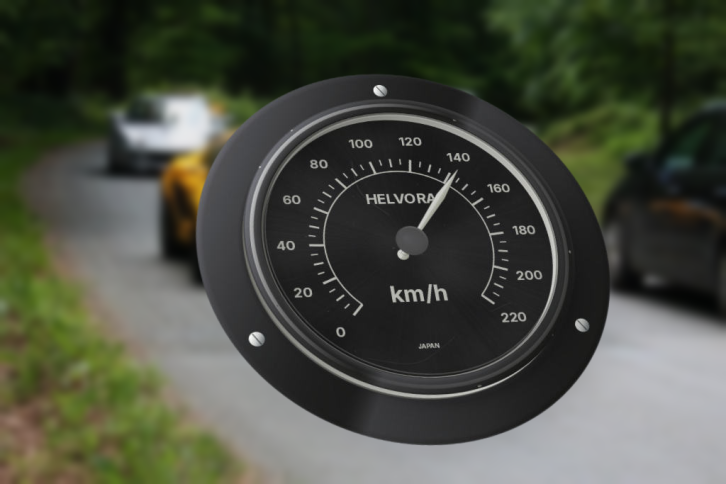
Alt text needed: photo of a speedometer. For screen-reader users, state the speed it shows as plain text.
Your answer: 142.5 km/h
